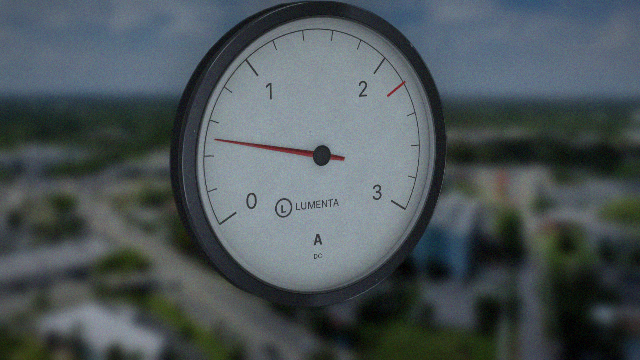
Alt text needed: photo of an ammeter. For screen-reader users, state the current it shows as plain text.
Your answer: 0.5 A
